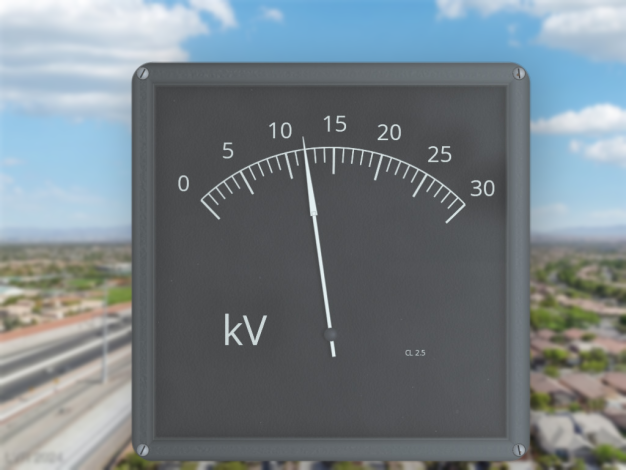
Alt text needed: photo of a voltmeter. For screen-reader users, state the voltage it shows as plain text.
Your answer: 12 kV
